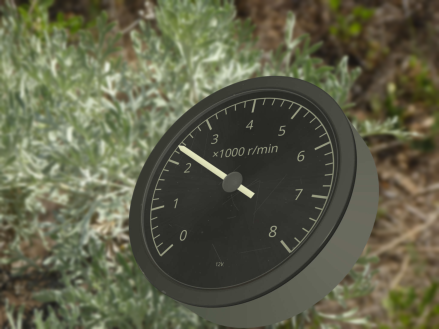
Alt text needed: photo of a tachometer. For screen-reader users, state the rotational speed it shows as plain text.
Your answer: 2300 rpm
